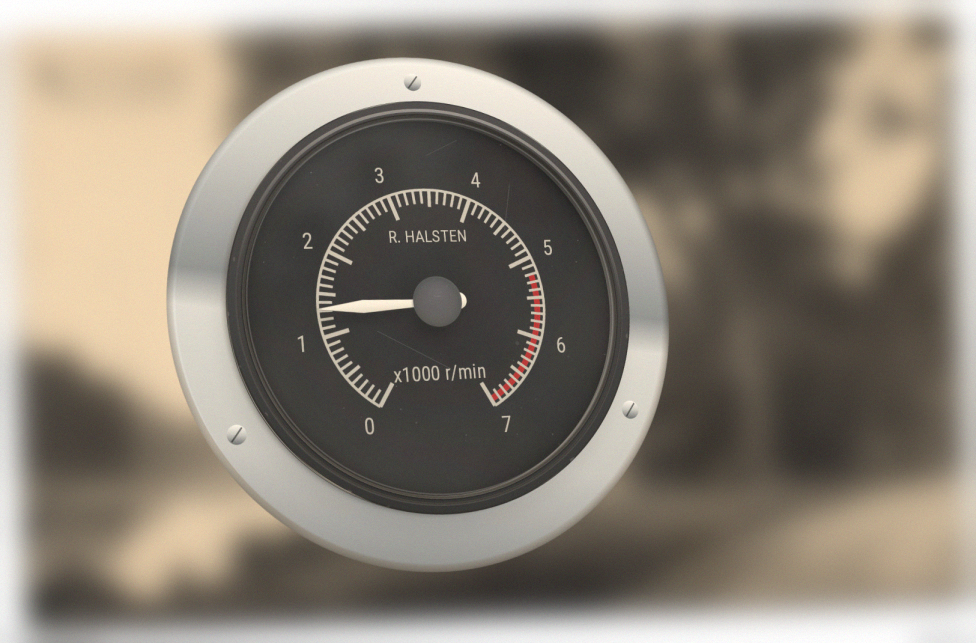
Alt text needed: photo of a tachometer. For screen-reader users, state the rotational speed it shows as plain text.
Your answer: 1300 rpm
